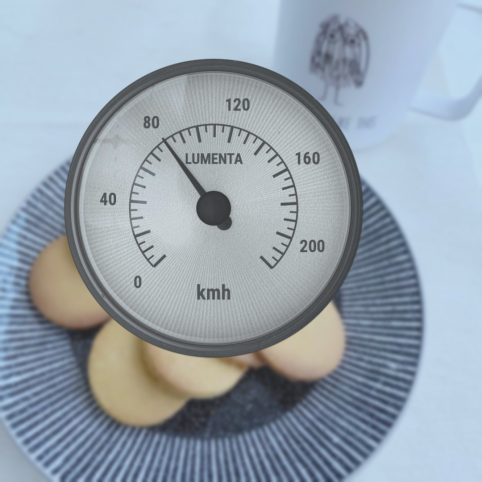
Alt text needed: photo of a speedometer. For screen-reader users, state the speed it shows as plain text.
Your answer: 80 km/h
